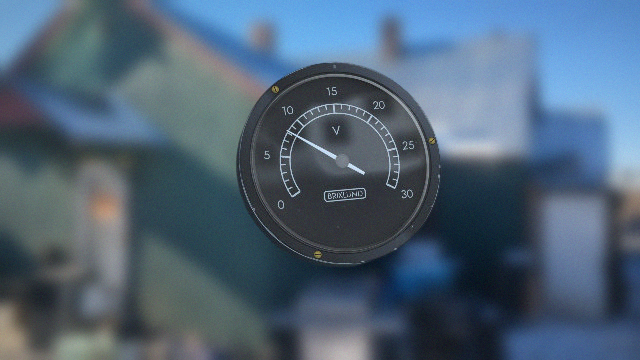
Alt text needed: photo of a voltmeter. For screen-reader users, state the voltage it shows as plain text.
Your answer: 8 V
